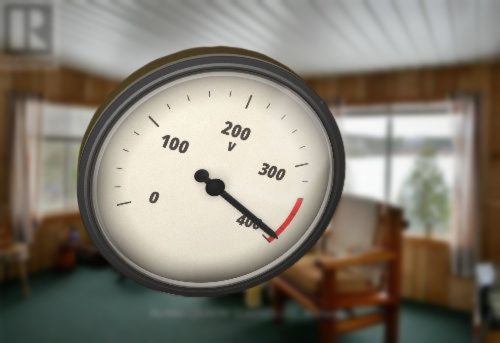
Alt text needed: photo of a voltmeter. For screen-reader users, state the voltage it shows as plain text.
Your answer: 390 V
